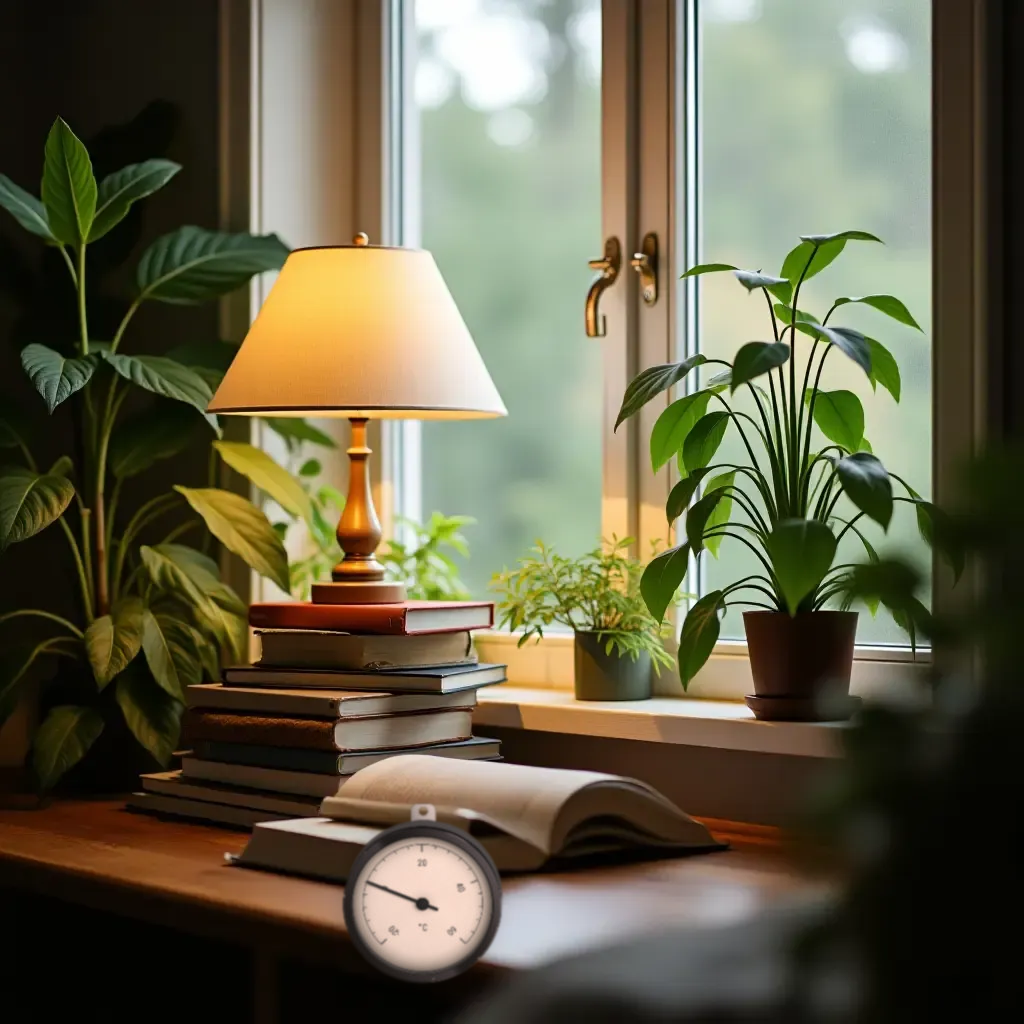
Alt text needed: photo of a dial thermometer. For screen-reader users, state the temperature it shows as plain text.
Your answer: 0 °C
